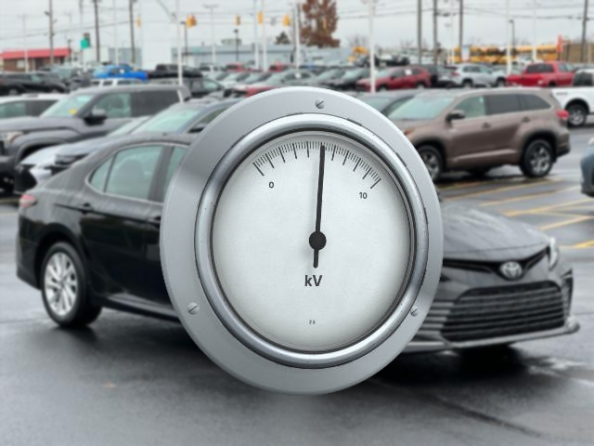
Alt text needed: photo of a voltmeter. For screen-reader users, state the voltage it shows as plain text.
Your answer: 5 kV
